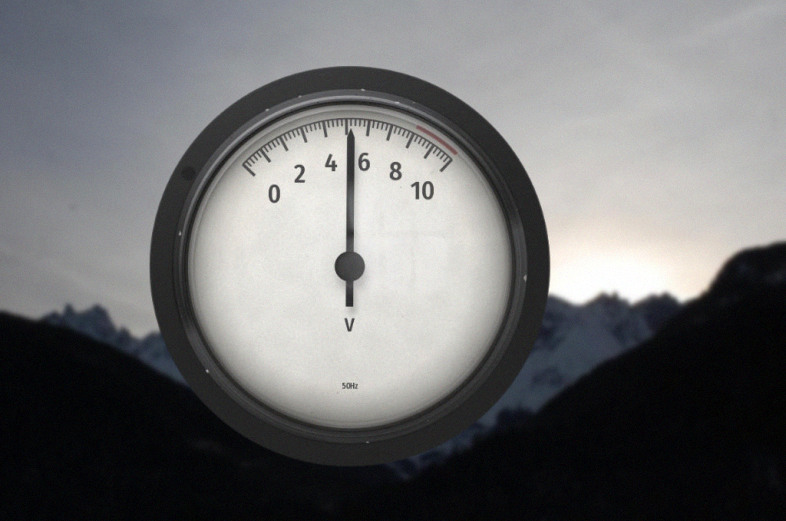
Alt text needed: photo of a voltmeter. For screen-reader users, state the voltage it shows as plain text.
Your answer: 5.2 V
